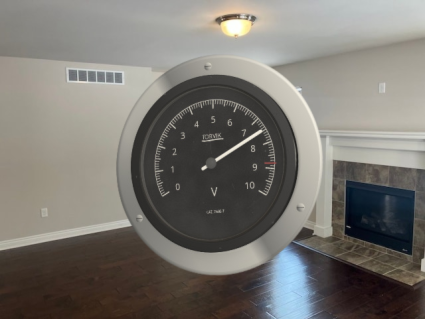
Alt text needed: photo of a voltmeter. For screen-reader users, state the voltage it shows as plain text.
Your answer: 7.5 V
